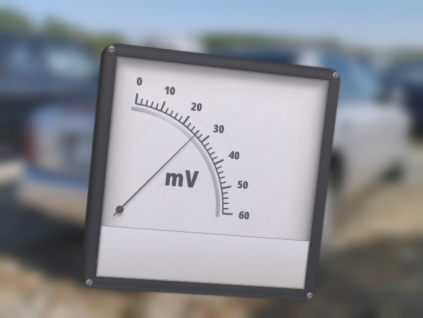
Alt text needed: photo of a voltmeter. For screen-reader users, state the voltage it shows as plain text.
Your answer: 26 mV
